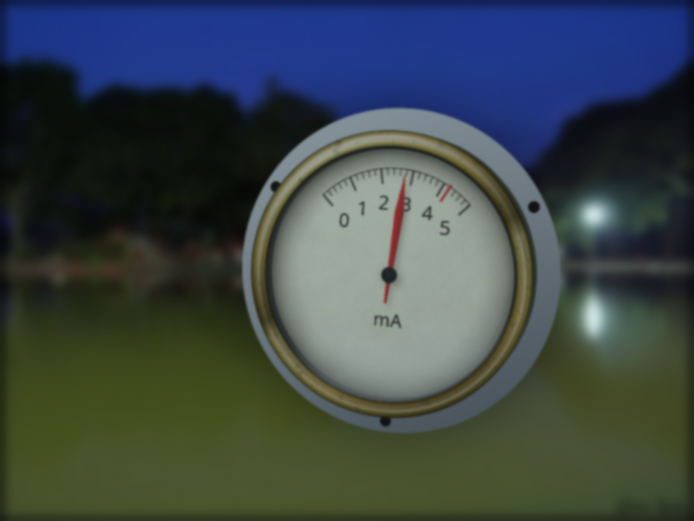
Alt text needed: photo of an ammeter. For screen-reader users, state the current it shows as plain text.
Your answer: 2.8 mA
